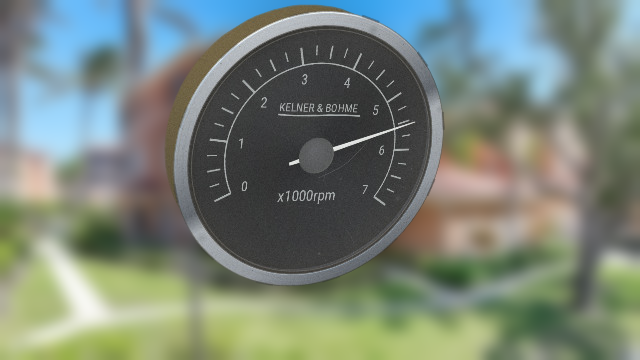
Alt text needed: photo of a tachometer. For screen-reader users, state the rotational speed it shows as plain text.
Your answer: 5500 rpm
